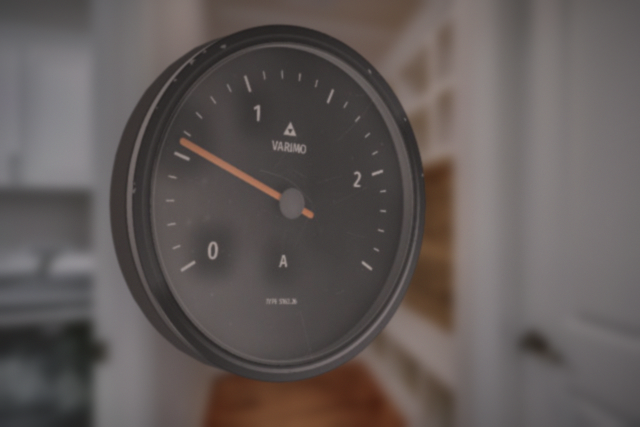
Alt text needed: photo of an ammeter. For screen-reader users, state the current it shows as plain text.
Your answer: 0.55 A
